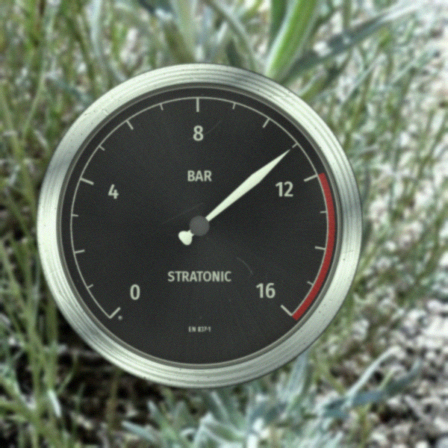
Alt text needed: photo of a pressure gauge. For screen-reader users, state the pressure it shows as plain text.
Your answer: 11 bar
